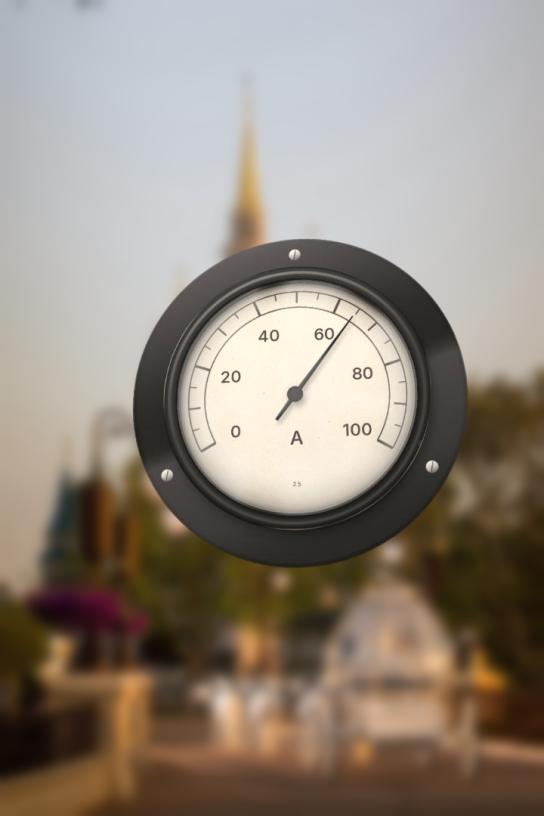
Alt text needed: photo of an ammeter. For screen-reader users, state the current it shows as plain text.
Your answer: 65 A
